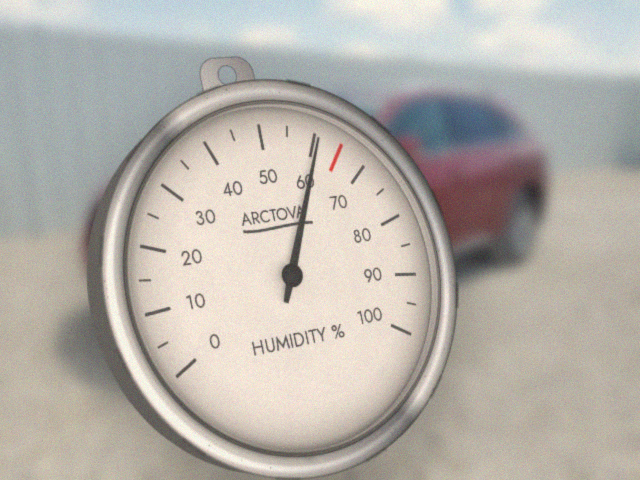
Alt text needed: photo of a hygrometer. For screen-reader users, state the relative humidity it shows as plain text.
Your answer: 60 %
